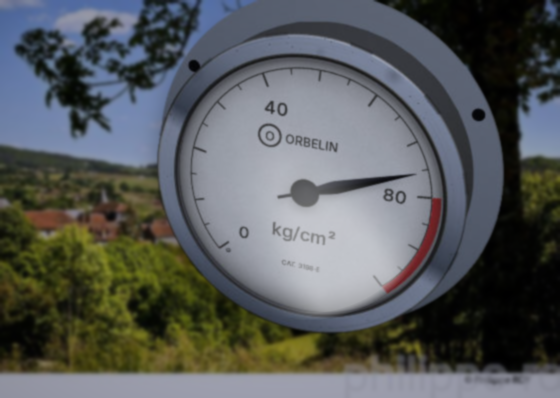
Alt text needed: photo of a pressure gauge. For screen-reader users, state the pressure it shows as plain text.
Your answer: 75 kg/cm²
